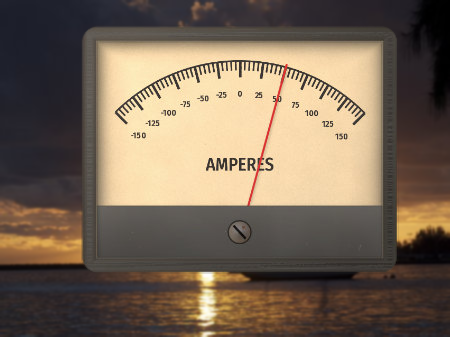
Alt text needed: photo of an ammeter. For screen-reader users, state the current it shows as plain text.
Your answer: 50 A
